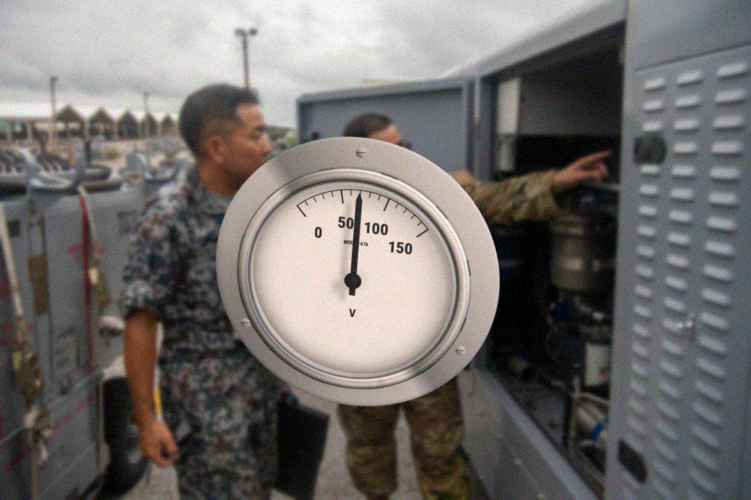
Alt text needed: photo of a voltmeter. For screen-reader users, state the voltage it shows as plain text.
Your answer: 70 V
